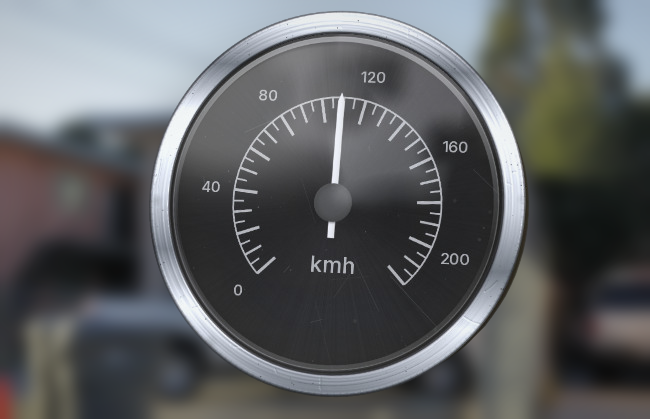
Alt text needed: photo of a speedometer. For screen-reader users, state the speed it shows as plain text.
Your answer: 110 km/h
